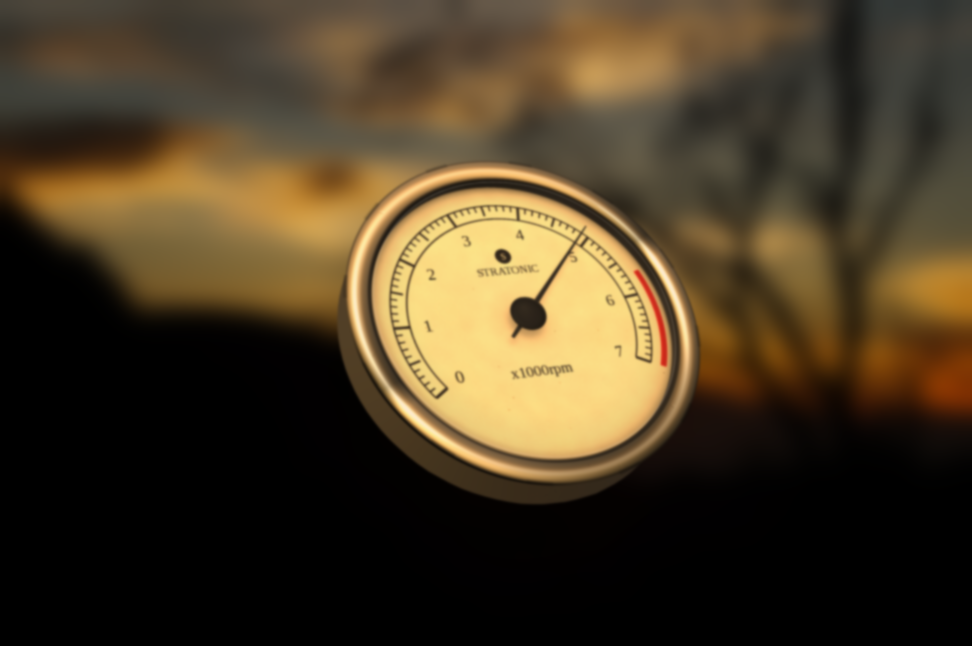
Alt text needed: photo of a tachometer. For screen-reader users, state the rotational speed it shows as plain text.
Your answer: 4900 rpm
